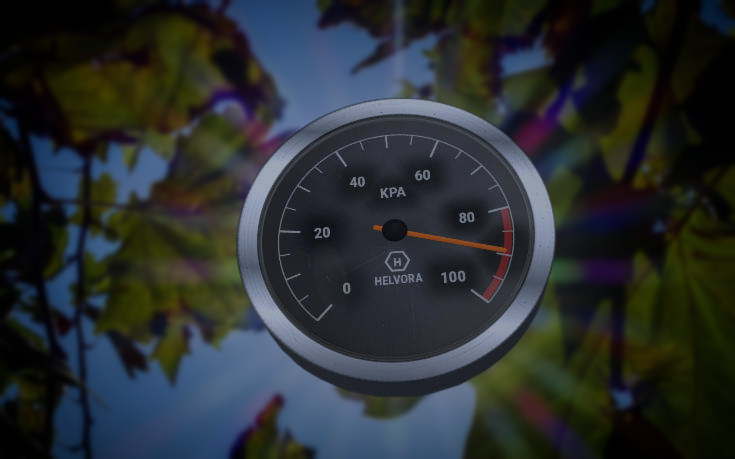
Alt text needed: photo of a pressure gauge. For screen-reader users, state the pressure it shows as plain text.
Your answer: 90 kPa
